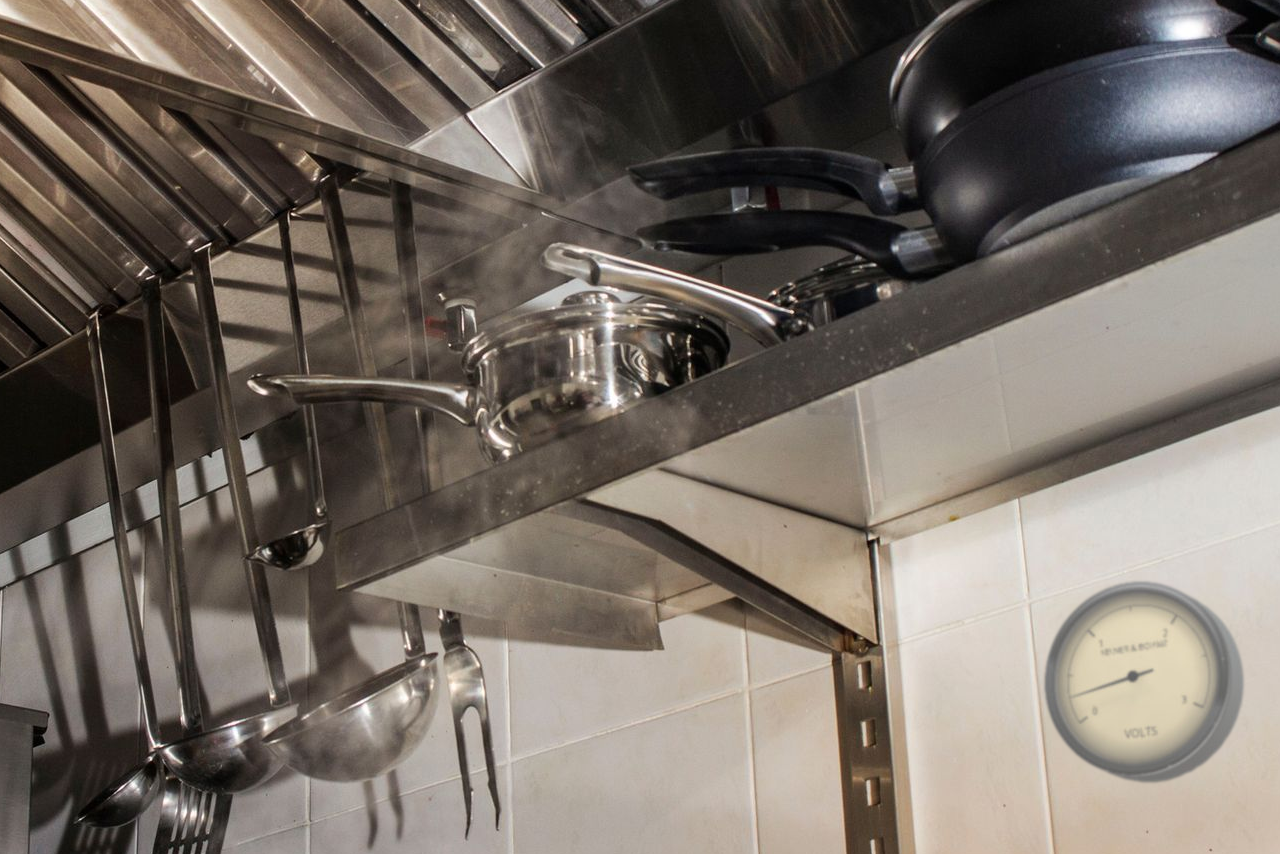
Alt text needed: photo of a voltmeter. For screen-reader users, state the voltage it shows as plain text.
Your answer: 0.25 V
